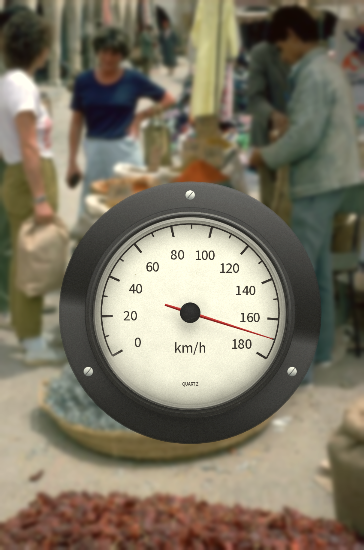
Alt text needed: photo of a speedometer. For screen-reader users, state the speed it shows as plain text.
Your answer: 170 km/h
